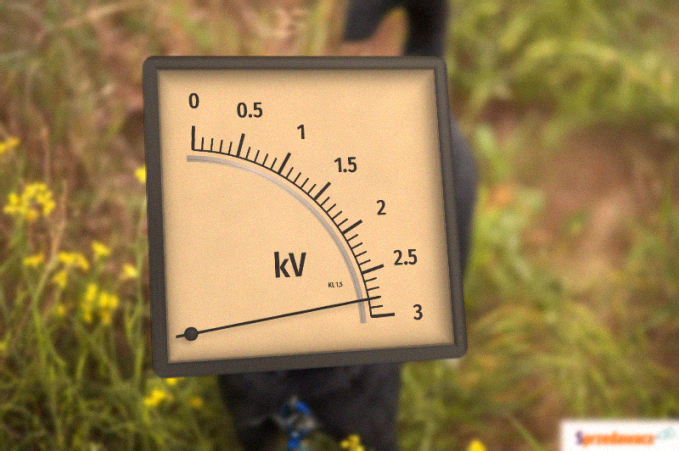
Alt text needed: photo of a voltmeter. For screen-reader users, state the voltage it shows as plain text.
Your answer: 2.8 kV
